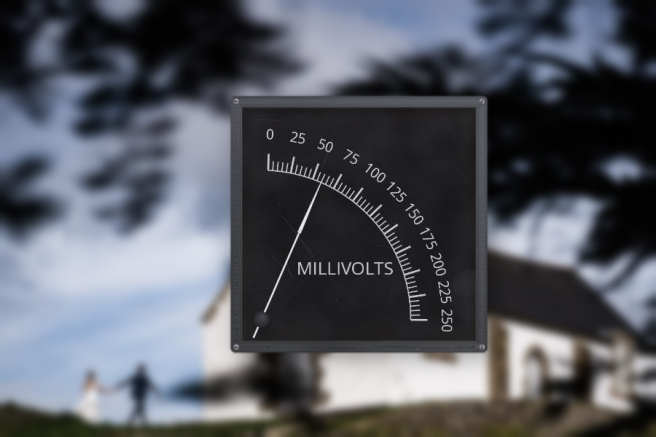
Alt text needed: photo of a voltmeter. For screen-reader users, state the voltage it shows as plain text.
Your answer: 60 mV
